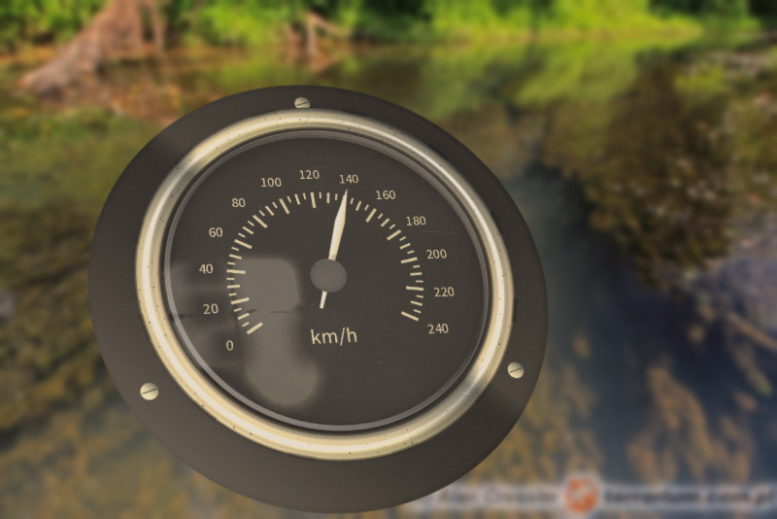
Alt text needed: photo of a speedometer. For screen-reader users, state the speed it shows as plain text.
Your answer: 140 km/h
